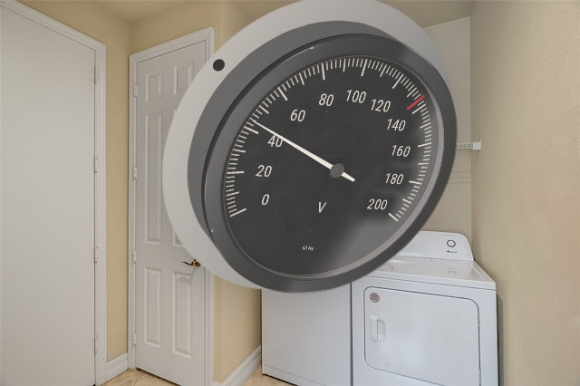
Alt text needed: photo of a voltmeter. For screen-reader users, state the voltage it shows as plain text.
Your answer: 44 V
